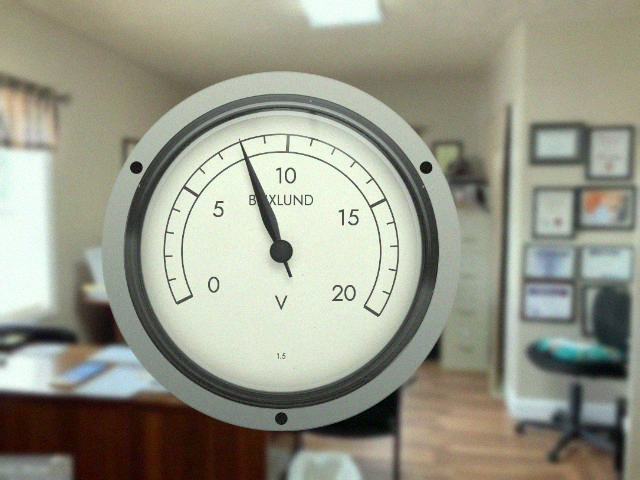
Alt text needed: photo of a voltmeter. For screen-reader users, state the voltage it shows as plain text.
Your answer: 8 V
